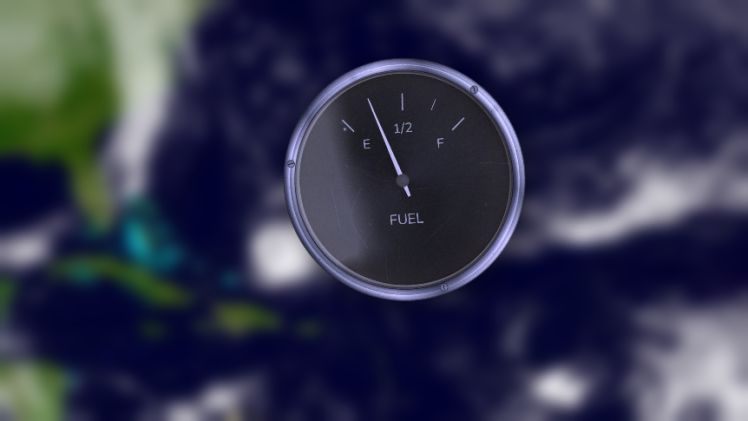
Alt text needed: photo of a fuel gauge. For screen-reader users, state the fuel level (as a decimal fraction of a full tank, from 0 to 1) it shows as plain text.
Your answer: 0.25
